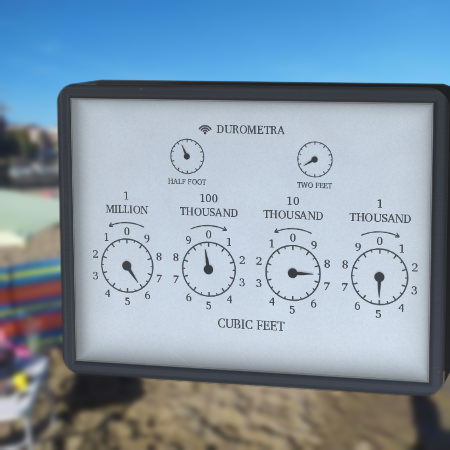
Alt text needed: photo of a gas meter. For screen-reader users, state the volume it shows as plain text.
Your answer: 597500 ft³
